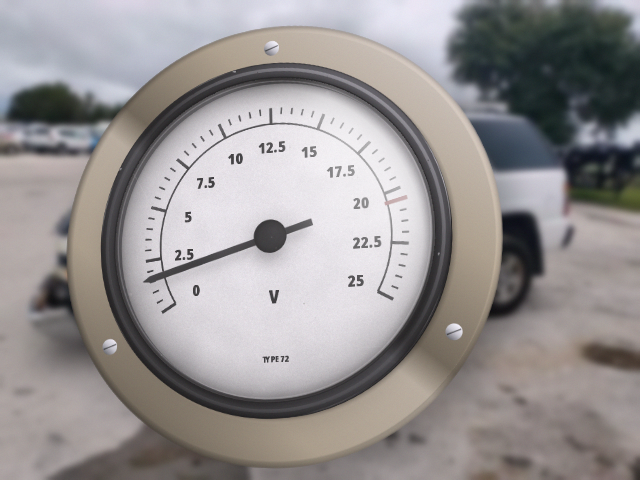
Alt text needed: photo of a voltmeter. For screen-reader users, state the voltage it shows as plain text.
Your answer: 1.5 V
